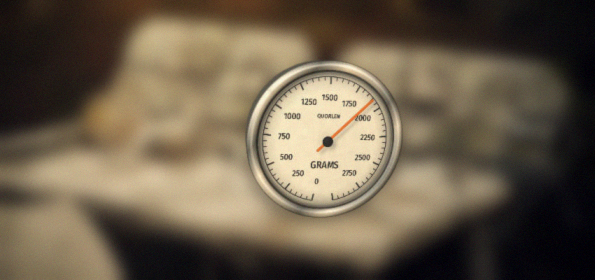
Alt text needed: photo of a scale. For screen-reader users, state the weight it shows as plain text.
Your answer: 1900 g
